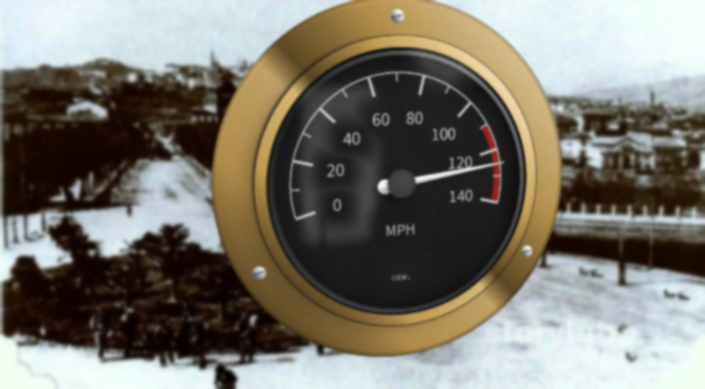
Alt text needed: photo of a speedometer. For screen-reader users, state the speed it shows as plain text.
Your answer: 125 mph
